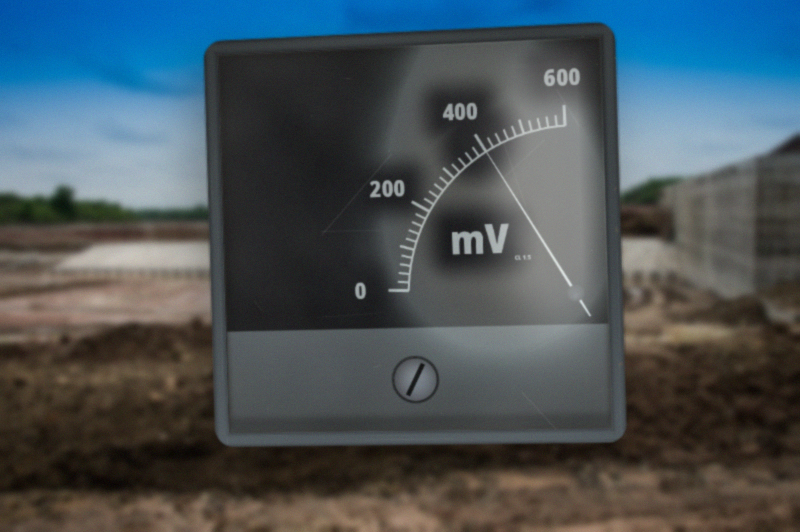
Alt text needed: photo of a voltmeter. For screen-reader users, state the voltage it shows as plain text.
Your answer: 400 mV
